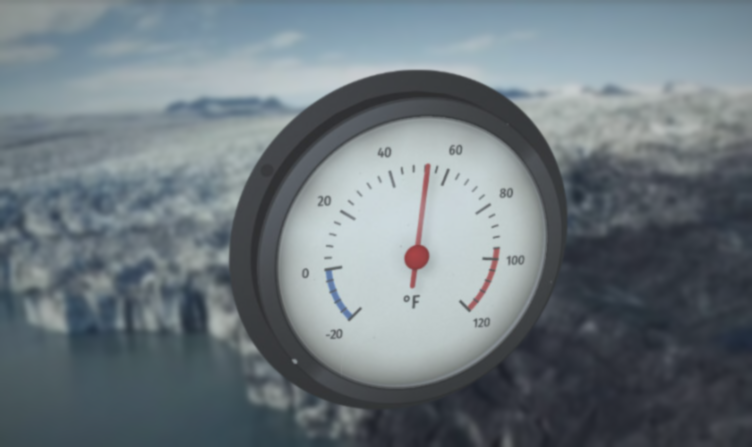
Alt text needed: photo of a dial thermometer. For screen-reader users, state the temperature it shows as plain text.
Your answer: 52 °F
